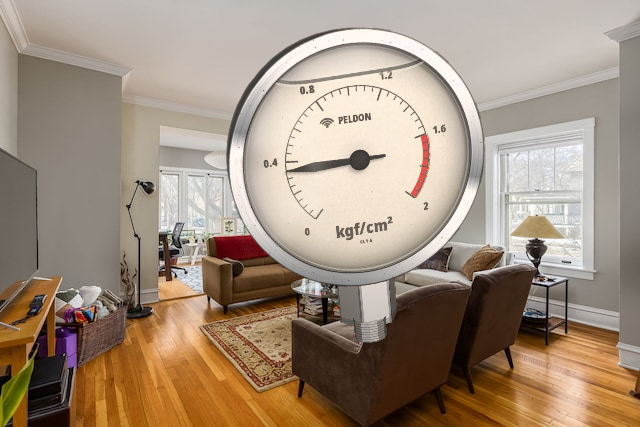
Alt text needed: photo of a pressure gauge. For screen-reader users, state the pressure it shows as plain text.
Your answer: 0.35 kg/cm²
